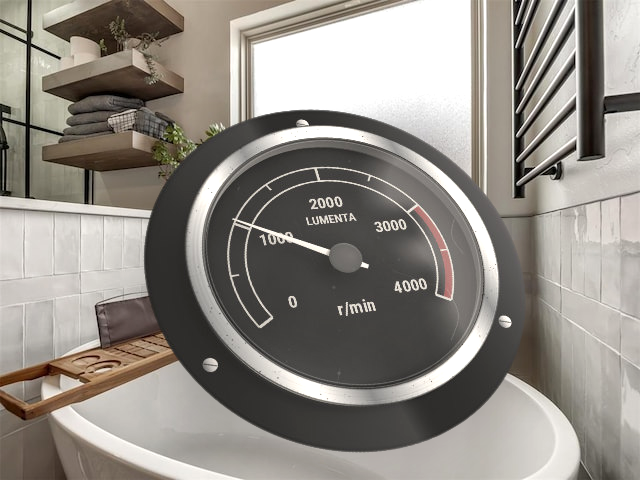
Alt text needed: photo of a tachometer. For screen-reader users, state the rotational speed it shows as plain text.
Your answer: 1000 rpm
